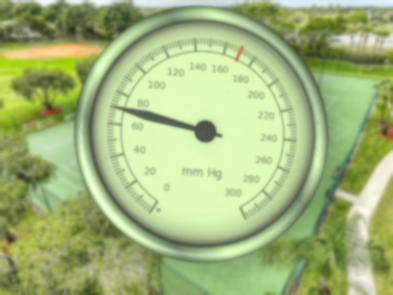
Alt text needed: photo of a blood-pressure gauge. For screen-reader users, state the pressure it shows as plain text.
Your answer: 70 mmHg
